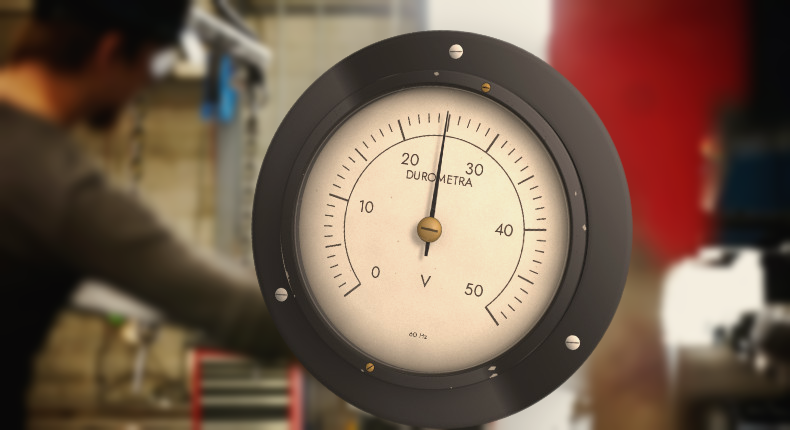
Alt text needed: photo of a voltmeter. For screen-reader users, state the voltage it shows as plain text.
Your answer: 25 V
